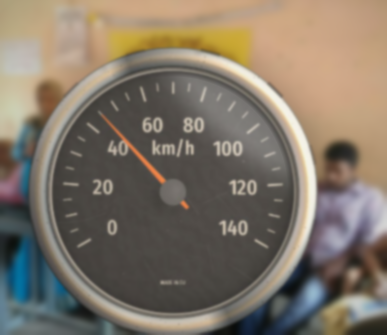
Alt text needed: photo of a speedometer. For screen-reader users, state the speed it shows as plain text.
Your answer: 45 km/h
